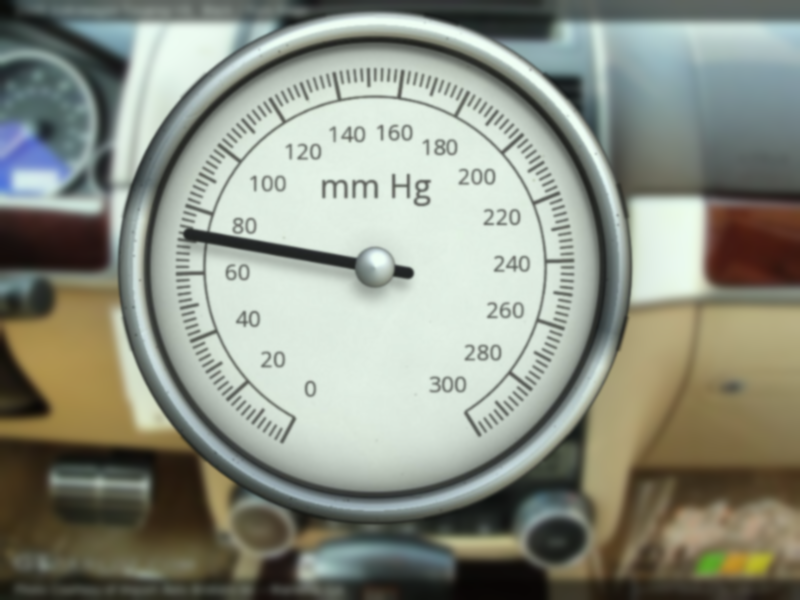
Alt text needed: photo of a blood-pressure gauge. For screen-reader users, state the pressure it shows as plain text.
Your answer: 72 mmHg
